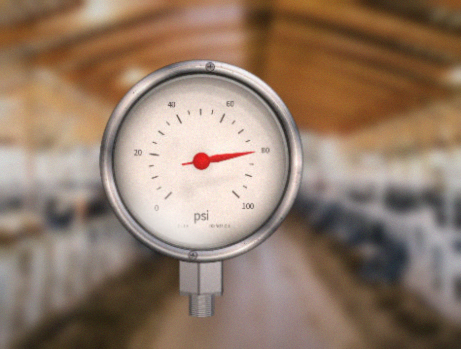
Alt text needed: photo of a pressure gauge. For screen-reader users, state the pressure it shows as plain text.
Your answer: 80 psi
